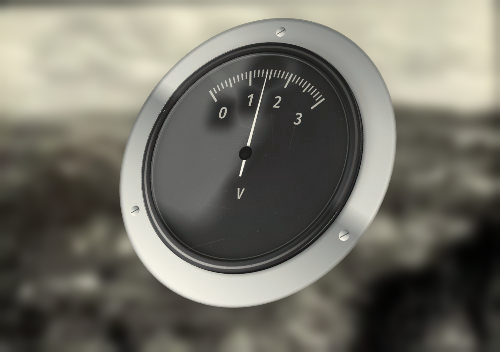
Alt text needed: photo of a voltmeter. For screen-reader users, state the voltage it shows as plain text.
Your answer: 1.5 V
